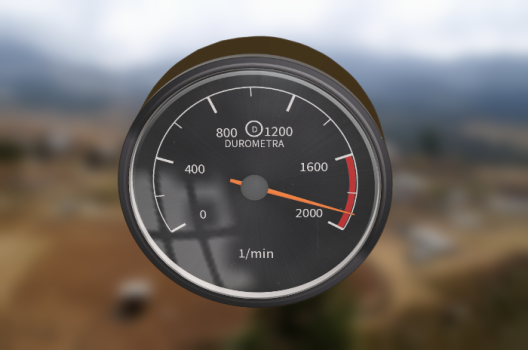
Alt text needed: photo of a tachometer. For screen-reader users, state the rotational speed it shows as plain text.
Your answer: 1900 rpm
